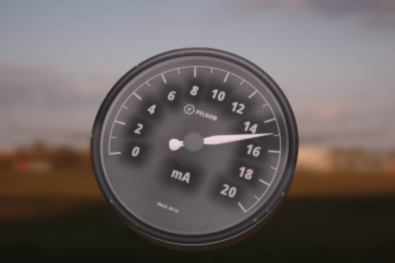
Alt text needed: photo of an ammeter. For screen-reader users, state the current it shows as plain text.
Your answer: 15 mA
